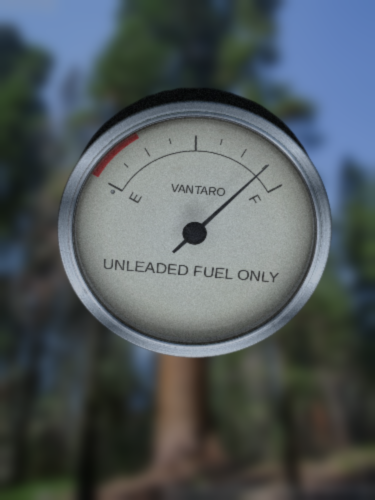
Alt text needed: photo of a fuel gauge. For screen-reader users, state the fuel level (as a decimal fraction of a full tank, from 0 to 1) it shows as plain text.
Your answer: 0.875
